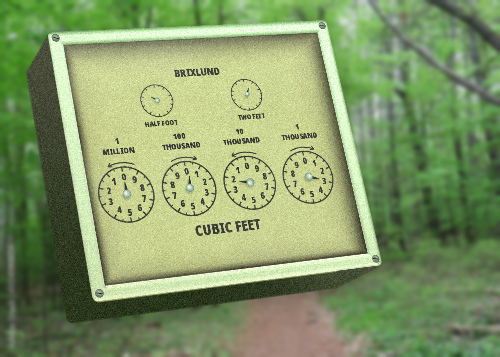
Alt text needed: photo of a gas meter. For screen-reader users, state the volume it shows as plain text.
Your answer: 2300 ft³
